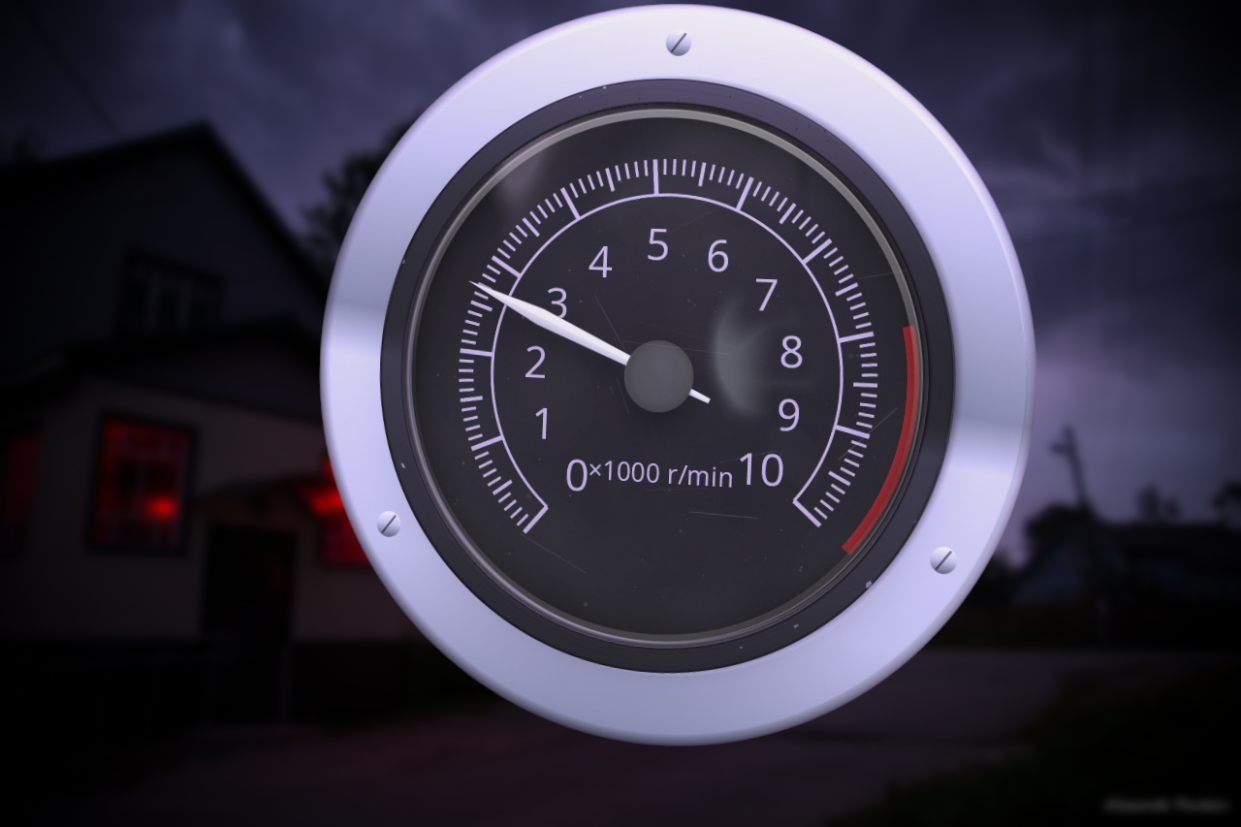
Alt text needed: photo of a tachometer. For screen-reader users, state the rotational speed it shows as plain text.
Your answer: 2700 rpm
